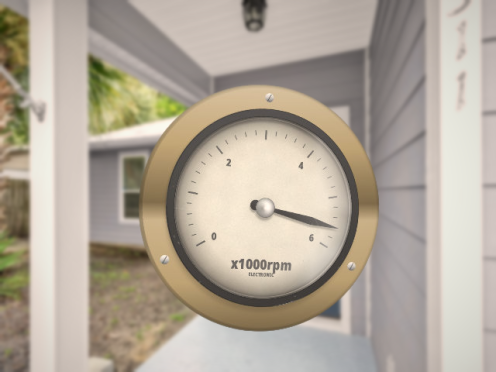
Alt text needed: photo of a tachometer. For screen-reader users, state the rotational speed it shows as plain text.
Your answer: 5600 rpm
